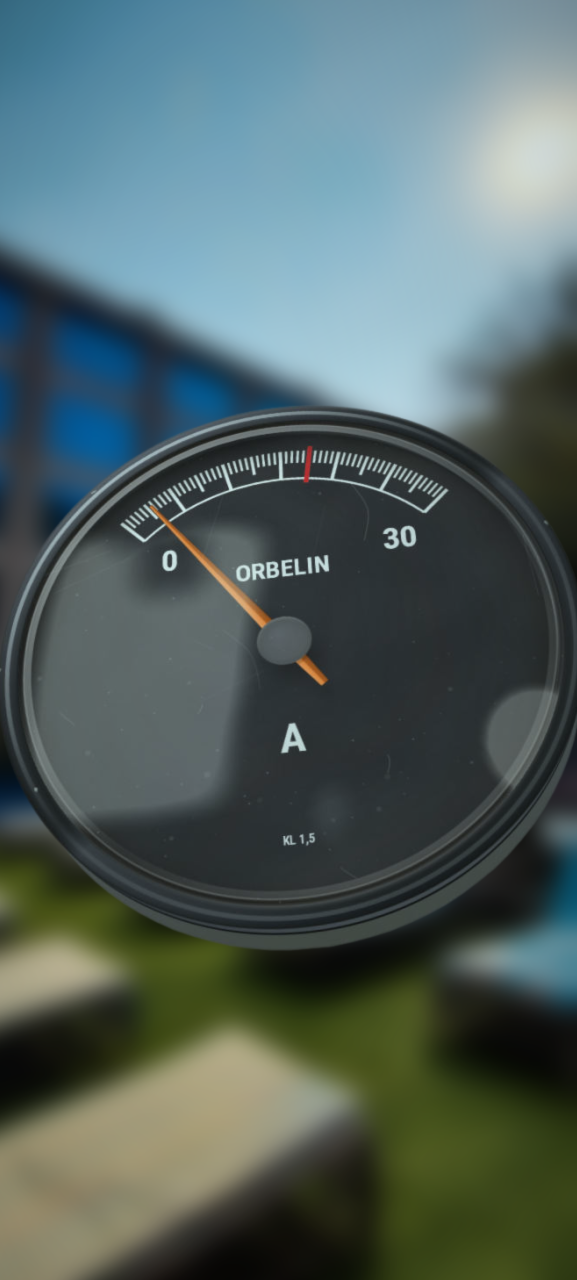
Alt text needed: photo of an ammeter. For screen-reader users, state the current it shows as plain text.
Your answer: 2.5 A
